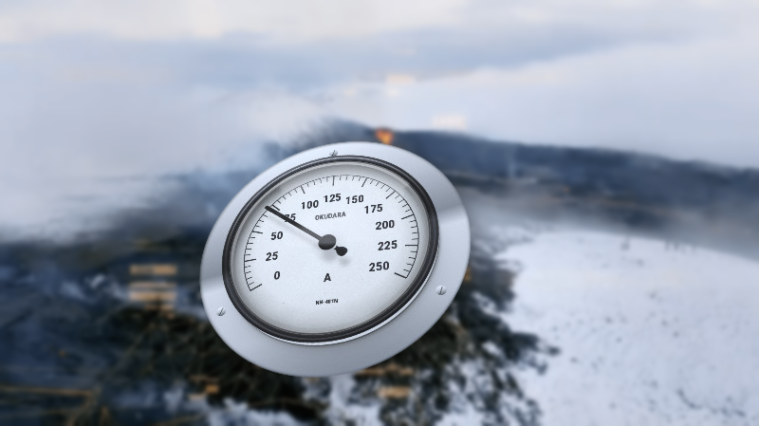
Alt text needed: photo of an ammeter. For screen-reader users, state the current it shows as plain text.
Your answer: 70 A
